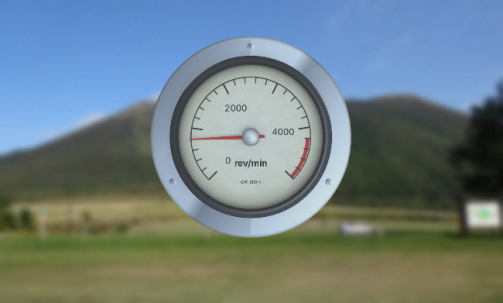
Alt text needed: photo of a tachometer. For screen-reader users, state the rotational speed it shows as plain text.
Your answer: 800 rpm
